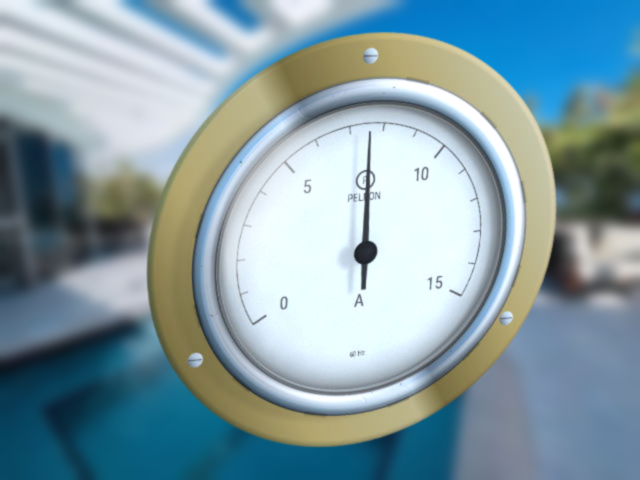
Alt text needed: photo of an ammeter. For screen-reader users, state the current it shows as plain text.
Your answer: 7.5 A
